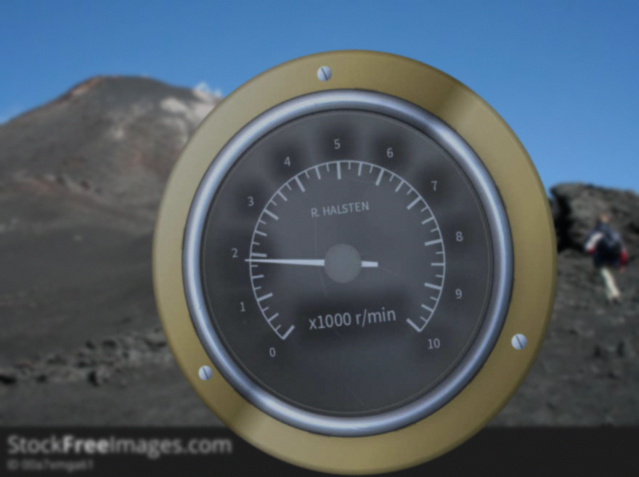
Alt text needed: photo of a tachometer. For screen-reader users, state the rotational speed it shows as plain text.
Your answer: 1875 rpm
